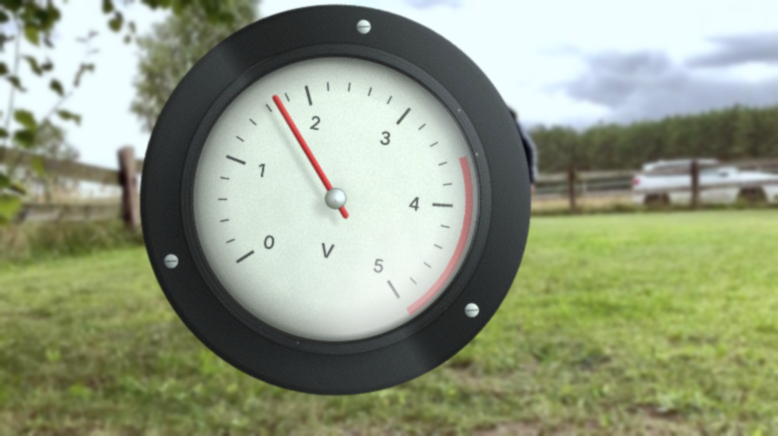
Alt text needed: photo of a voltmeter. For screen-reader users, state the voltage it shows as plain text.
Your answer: 1.7 V
